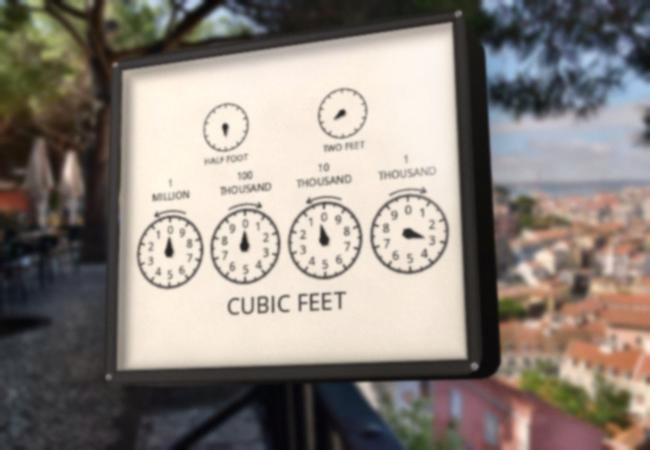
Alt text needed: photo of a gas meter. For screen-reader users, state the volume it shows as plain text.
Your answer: 300 ft³
